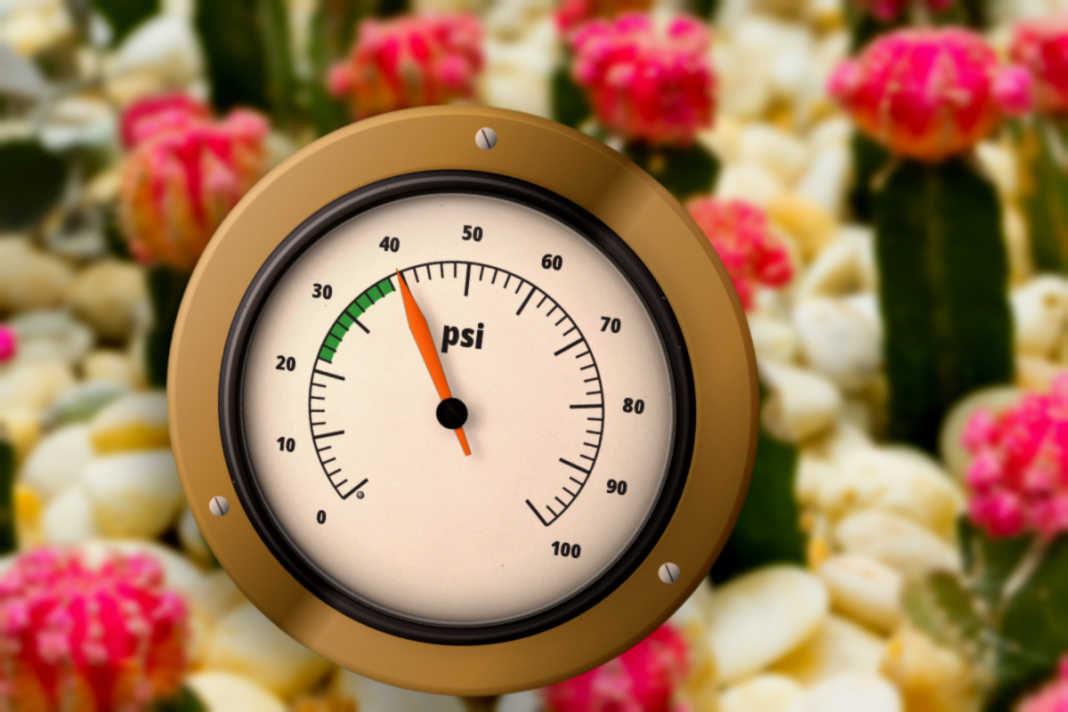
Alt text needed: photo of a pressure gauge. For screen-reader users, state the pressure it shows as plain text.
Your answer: 40 psi
